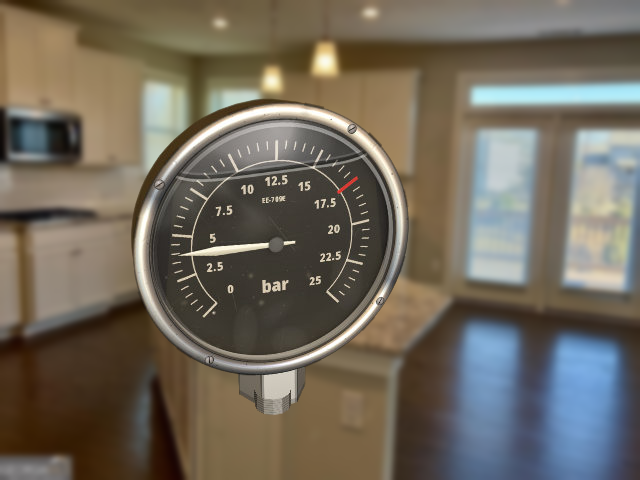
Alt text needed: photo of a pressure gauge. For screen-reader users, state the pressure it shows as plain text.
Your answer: 4 bar
